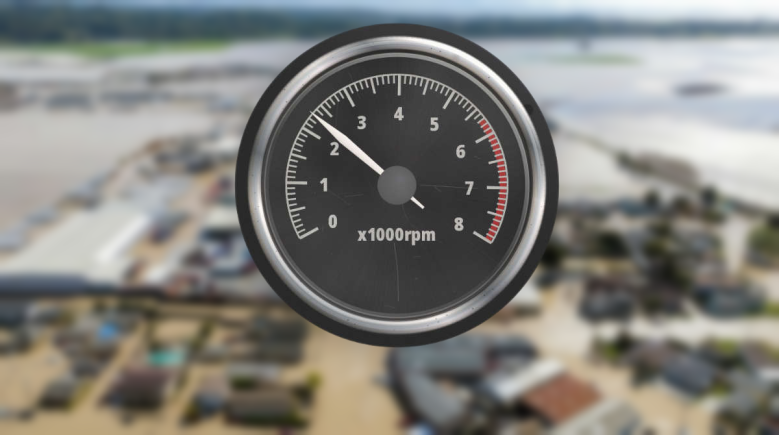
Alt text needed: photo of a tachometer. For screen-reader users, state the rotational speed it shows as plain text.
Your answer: 2300 rpm
